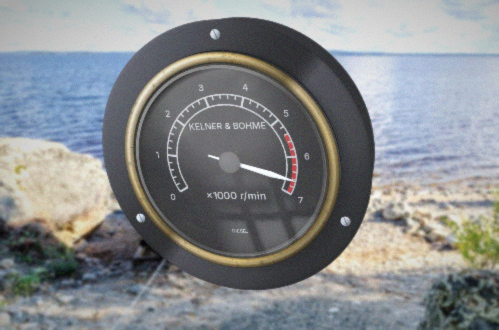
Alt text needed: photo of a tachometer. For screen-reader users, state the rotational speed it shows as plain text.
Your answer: 6600 rpm
